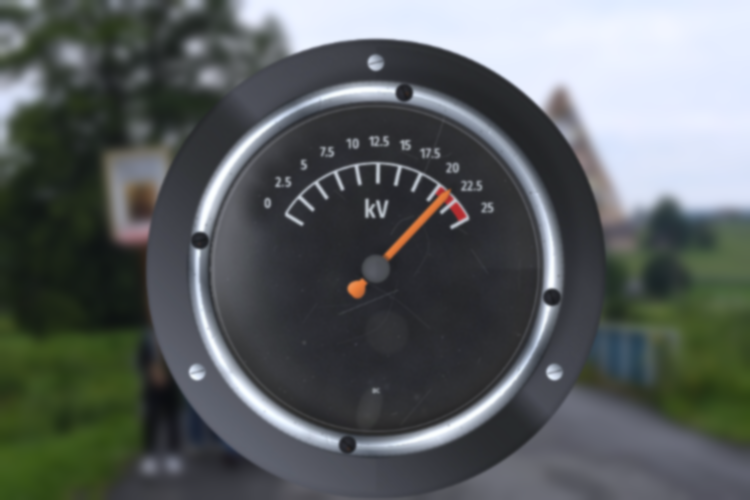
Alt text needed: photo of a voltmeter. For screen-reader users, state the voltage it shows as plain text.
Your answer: 21.25 kV
